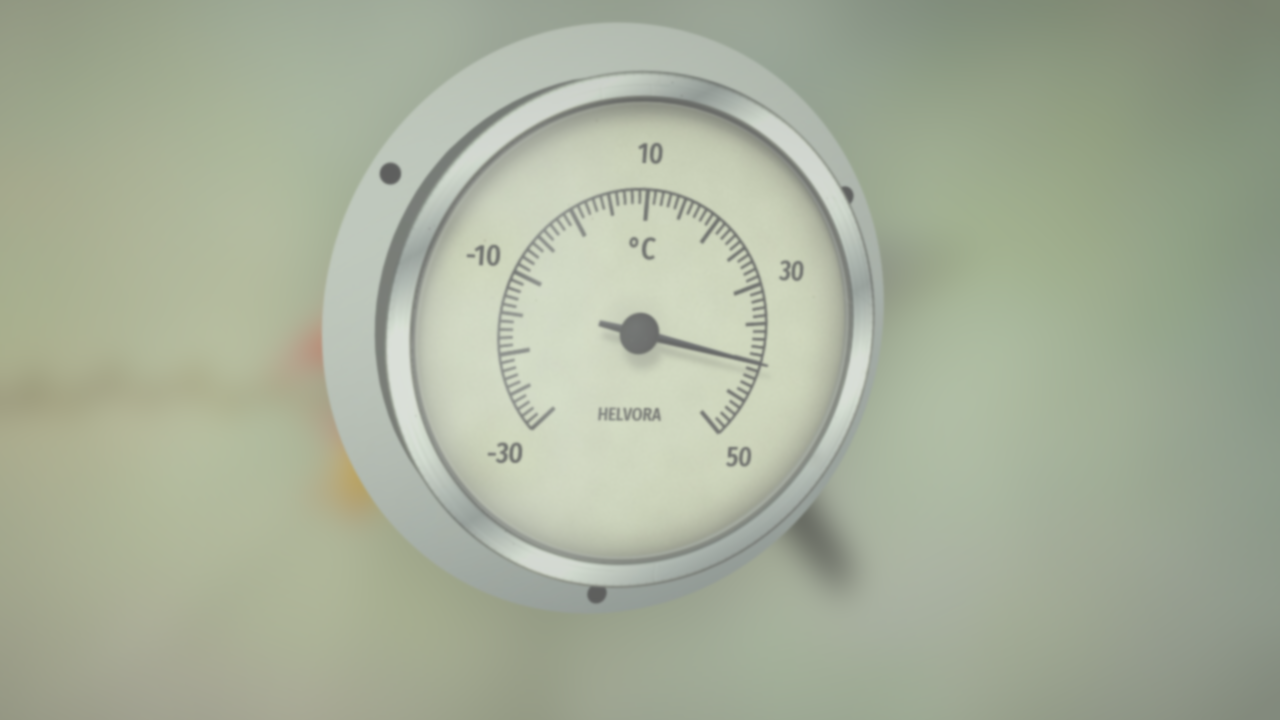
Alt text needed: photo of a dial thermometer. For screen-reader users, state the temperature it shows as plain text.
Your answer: 40 °C
